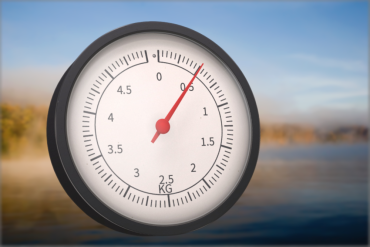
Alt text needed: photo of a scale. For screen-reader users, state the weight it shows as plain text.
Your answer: 0.5 kg
